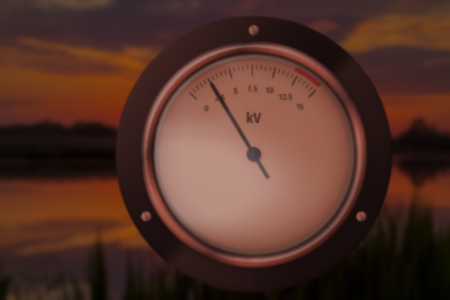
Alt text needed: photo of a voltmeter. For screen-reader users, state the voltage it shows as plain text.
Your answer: 2.5 kV
